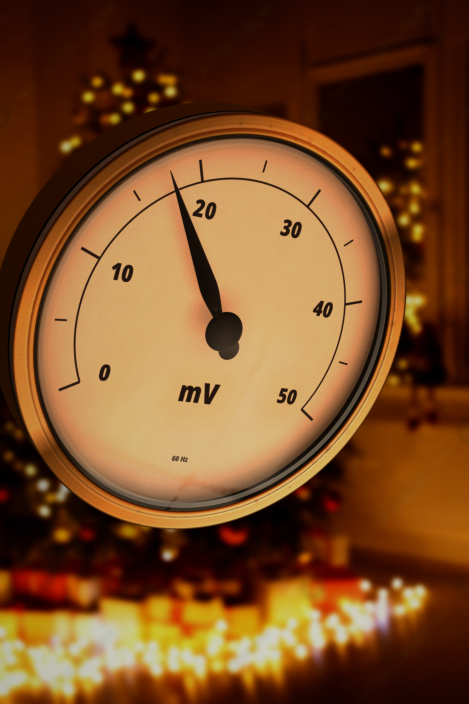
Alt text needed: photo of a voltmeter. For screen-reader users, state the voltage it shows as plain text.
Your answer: 17.5 mV
